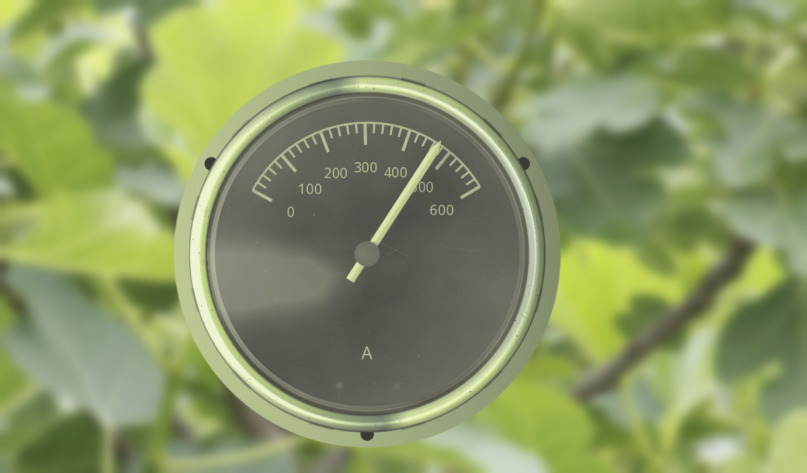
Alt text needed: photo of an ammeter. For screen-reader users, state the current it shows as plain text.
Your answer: 470 A
